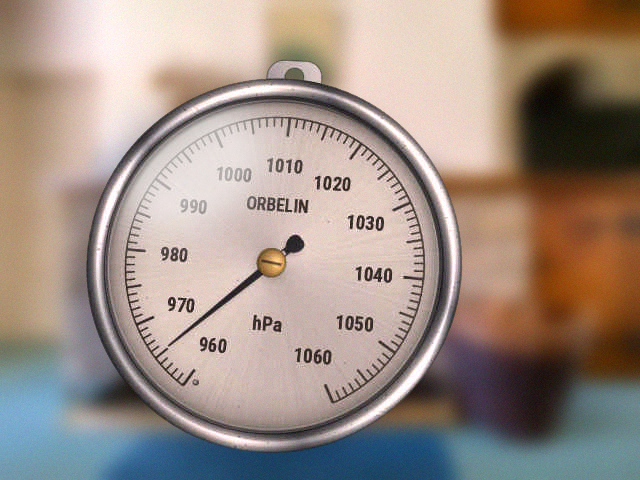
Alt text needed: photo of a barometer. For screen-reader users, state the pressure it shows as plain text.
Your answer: 965 hPa
